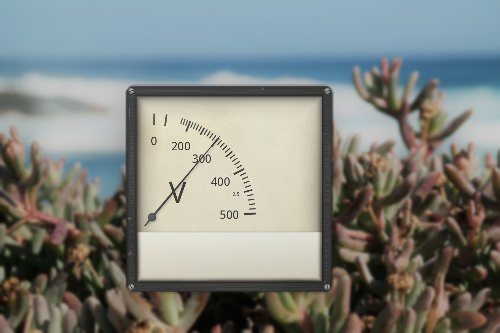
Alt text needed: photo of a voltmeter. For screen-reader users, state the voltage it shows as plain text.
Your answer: 300 V
